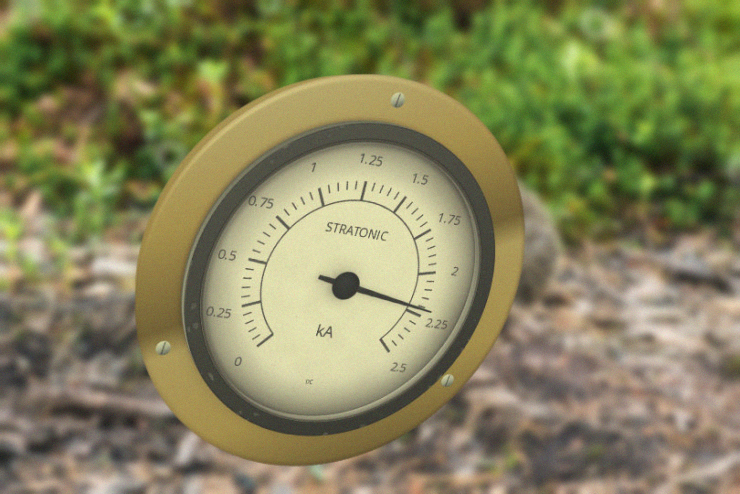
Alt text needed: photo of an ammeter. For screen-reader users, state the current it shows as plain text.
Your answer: 2.2 kA
